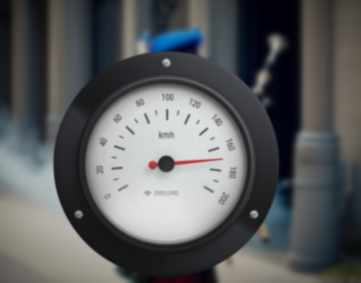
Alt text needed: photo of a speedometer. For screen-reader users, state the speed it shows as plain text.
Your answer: 170 km/h
